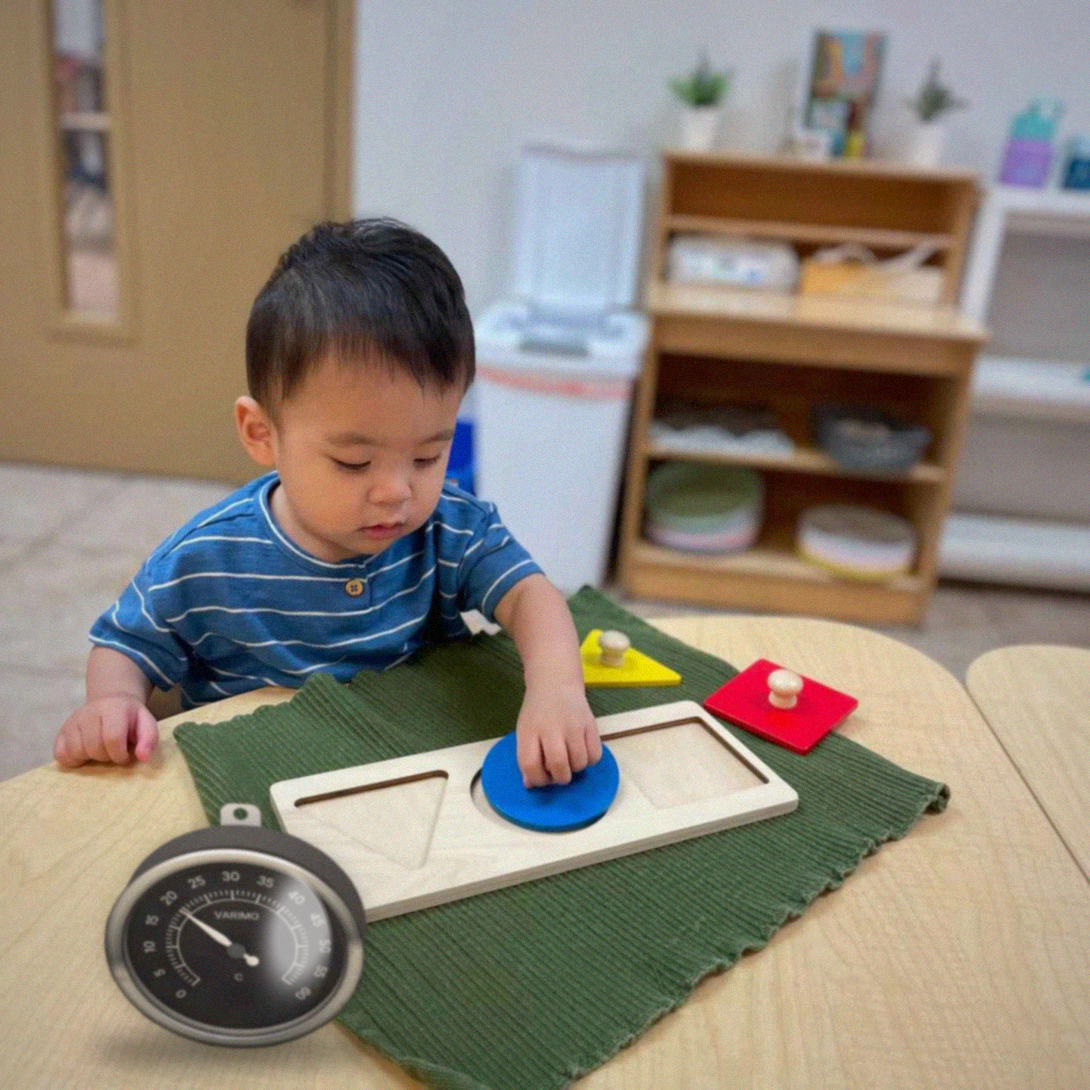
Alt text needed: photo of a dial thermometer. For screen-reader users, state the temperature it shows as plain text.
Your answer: 20 °C
